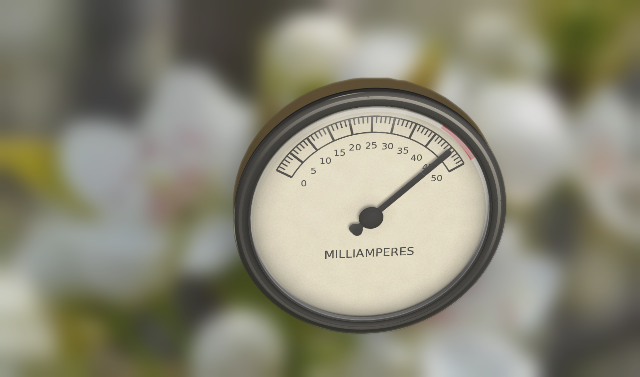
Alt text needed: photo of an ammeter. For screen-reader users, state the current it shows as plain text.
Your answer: 45 mA
